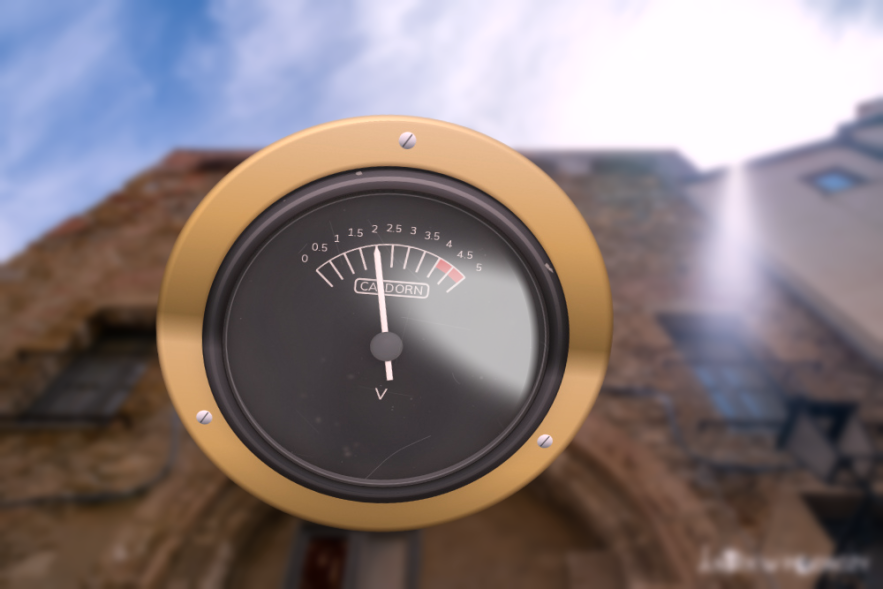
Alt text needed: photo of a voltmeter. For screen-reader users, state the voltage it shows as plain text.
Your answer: 2 V
